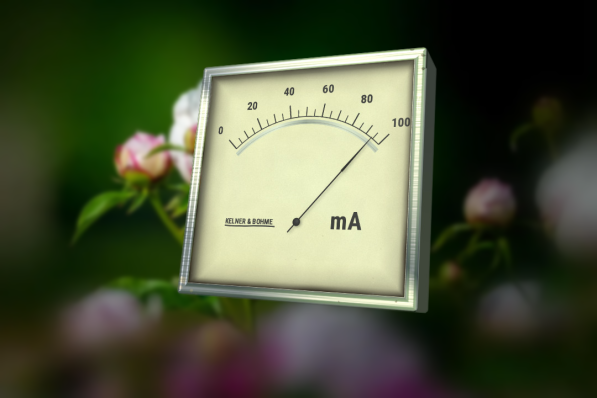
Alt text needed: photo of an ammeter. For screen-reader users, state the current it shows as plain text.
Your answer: 95 mA
